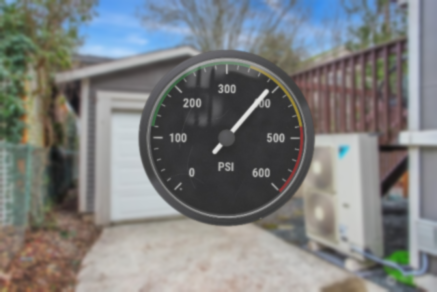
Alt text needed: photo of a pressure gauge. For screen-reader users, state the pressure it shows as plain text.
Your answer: 390 psi
